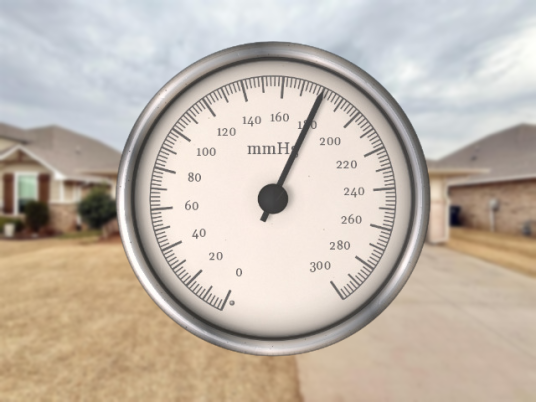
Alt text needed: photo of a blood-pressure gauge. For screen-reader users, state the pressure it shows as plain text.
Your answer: 180 mmHg
